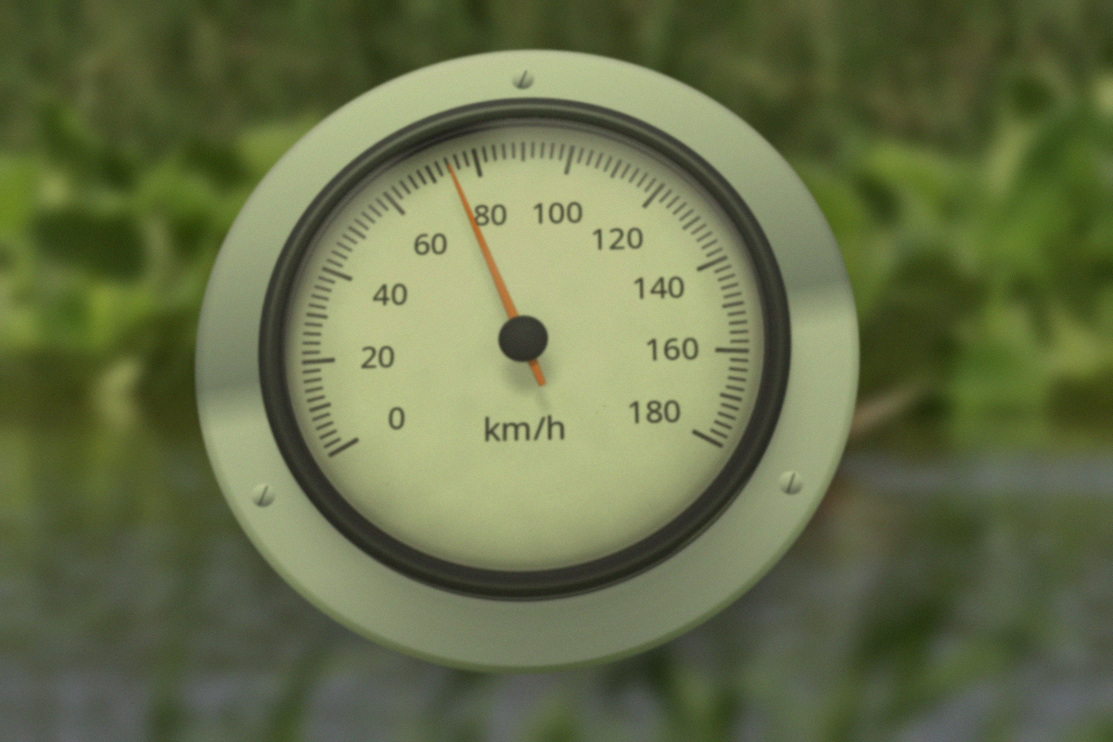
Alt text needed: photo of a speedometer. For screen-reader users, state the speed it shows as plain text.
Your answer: 74 km/h
